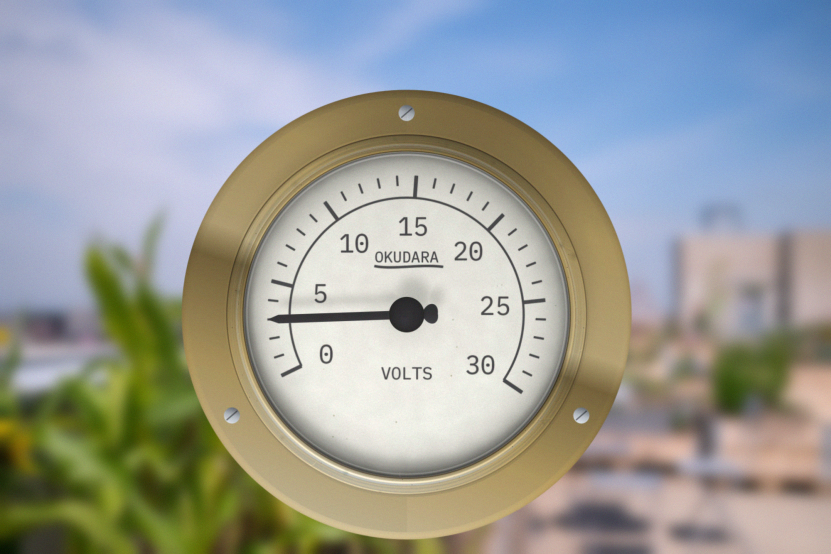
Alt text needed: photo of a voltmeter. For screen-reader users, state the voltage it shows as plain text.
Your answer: 3 V
